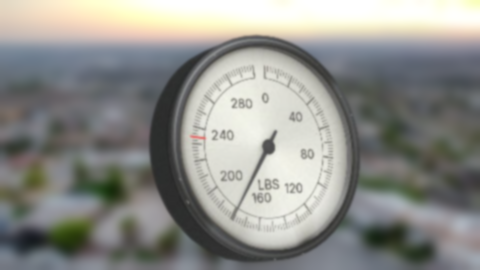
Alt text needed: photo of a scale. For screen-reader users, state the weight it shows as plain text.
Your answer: 180 lb
